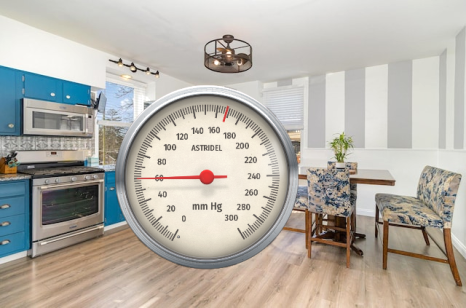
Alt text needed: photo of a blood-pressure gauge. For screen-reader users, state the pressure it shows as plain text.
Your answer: 60 mmHg
